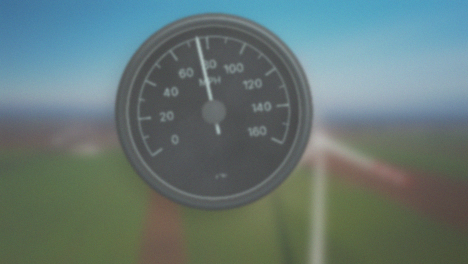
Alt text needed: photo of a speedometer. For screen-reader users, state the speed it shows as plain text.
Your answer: 75 mph
